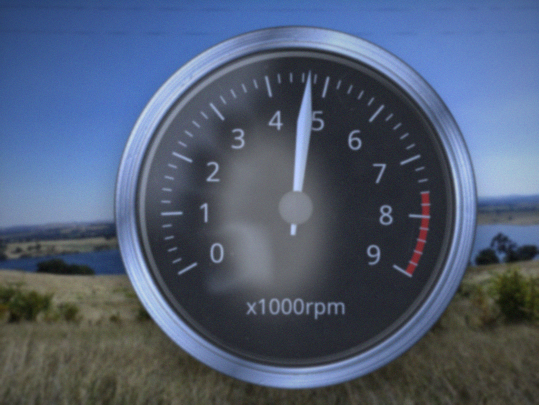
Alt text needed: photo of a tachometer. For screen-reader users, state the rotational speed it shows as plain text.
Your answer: 4700 rpm
